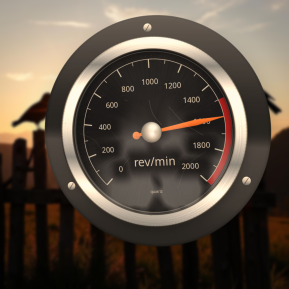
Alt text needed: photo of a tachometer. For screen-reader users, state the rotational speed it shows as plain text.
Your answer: 1600 rpm
